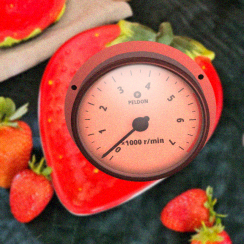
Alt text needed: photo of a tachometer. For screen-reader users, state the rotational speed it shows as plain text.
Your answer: 250 rpm
